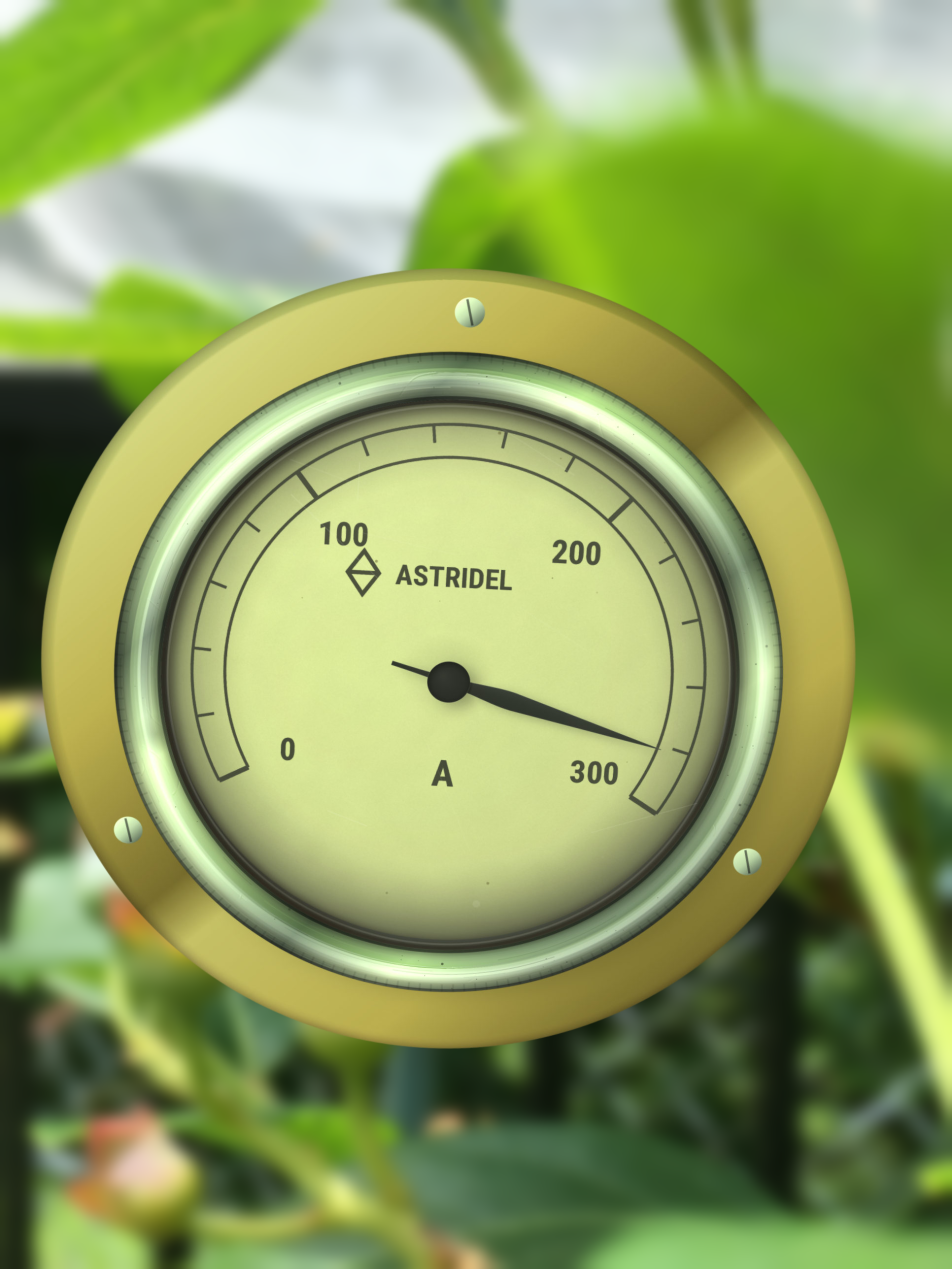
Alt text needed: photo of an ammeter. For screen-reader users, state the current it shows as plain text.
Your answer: 280 A
